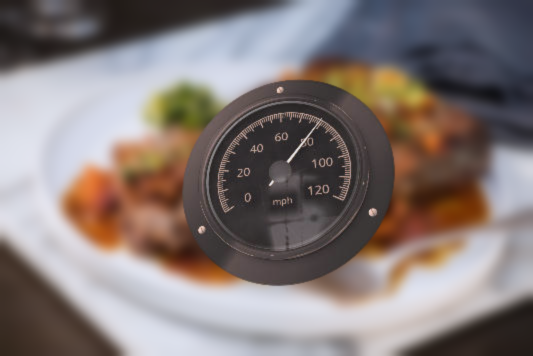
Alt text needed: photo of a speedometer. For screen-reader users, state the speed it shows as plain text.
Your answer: 80 mph
